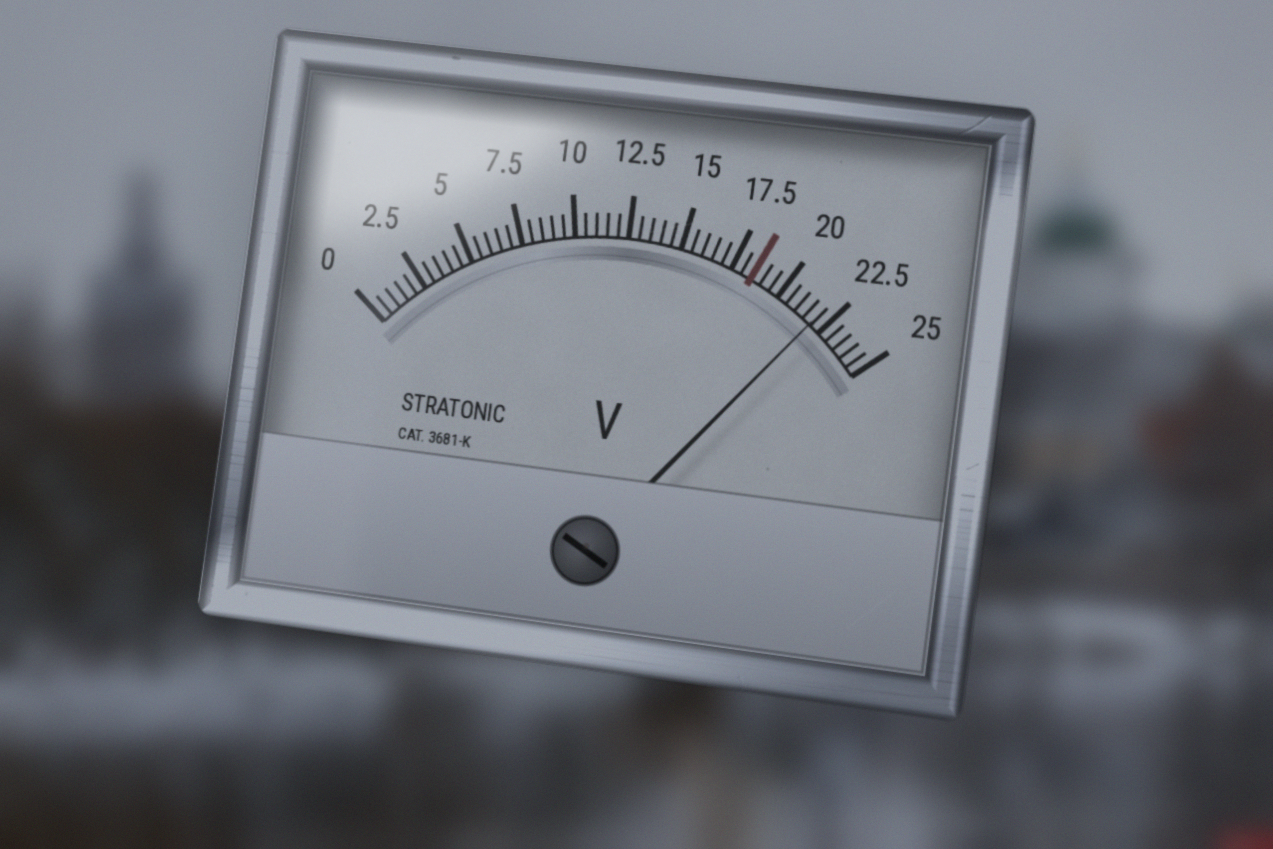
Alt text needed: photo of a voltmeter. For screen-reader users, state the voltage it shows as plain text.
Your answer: 22 V
